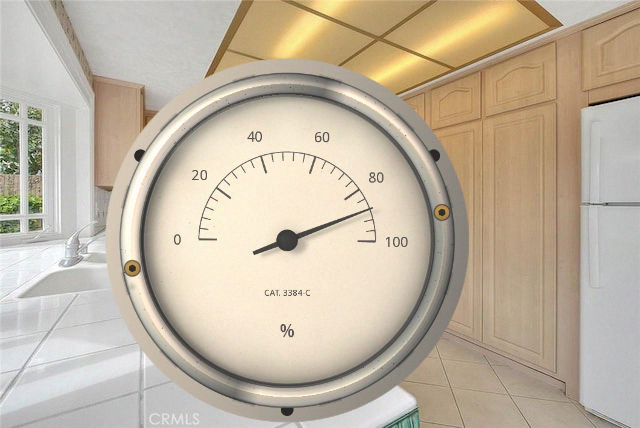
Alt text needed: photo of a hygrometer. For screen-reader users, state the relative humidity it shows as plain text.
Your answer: 88 %
